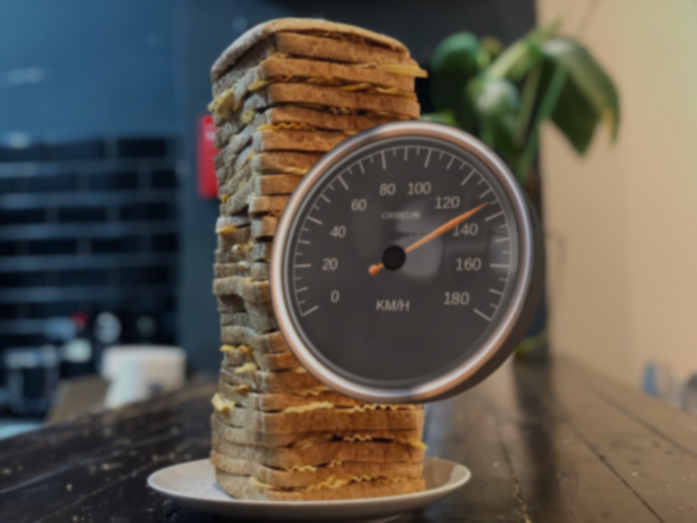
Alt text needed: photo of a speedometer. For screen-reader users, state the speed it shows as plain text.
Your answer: 135 km/h
